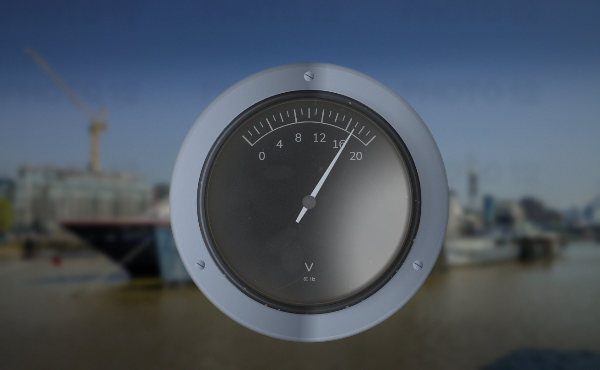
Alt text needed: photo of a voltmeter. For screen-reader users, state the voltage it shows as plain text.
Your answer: 17 V
